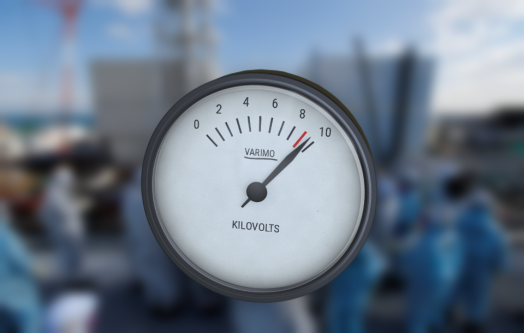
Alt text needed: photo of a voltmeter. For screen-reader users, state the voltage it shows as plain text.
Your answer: 9.5 kV
